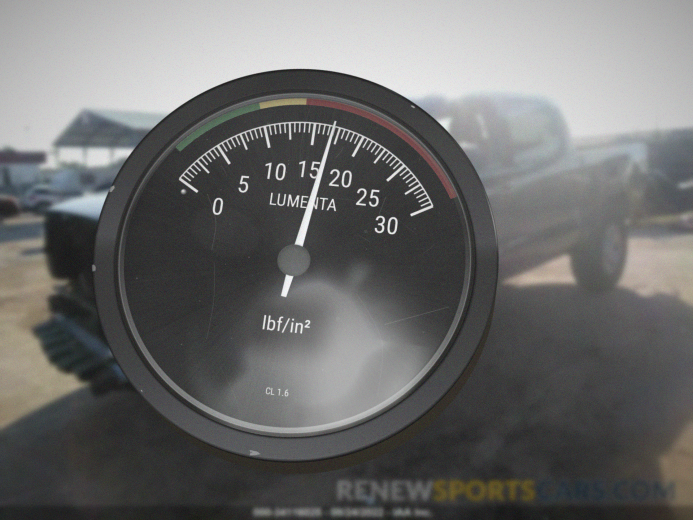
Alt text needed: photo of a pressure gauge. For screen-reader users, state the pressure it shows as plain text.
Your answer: 17 psi
